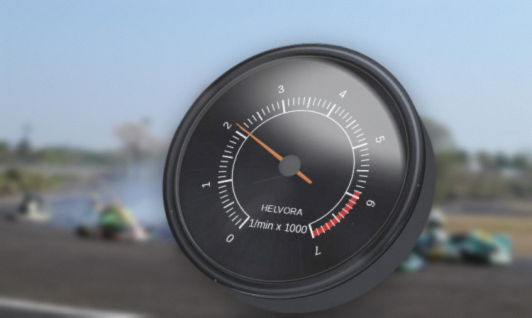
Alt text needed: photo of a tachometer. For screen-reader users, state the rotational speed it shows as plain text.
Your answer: 2100 rpm
